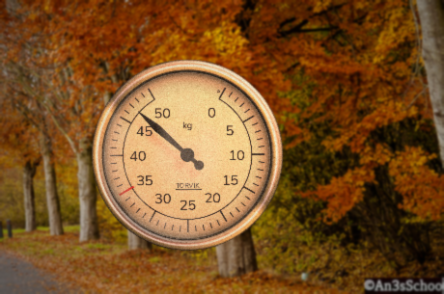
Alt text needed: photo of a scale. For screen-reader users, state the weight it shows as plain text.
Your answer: 47 kg
